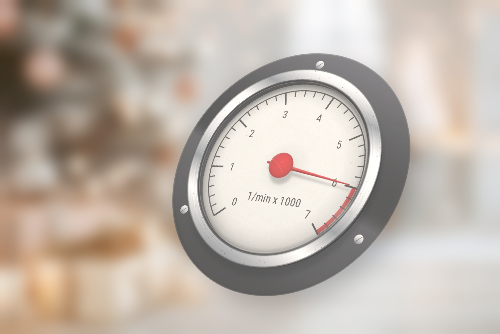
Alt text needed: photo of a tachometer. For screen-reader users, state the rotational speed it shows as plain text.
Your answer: 6000 rpm
